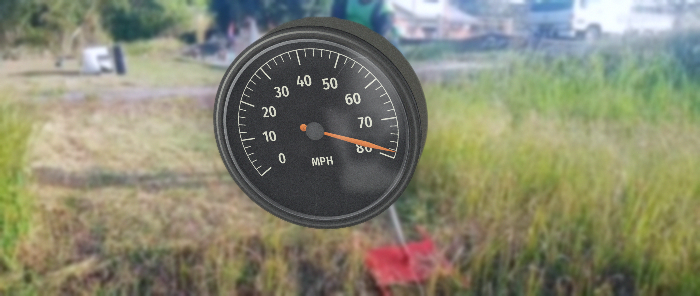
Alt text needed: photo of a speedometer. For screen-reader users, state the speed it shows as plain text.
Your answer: 78 mph
